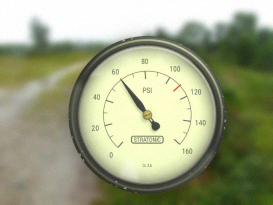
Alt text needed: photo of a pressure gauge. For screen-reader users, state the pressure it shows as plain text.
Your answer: 60 psi
